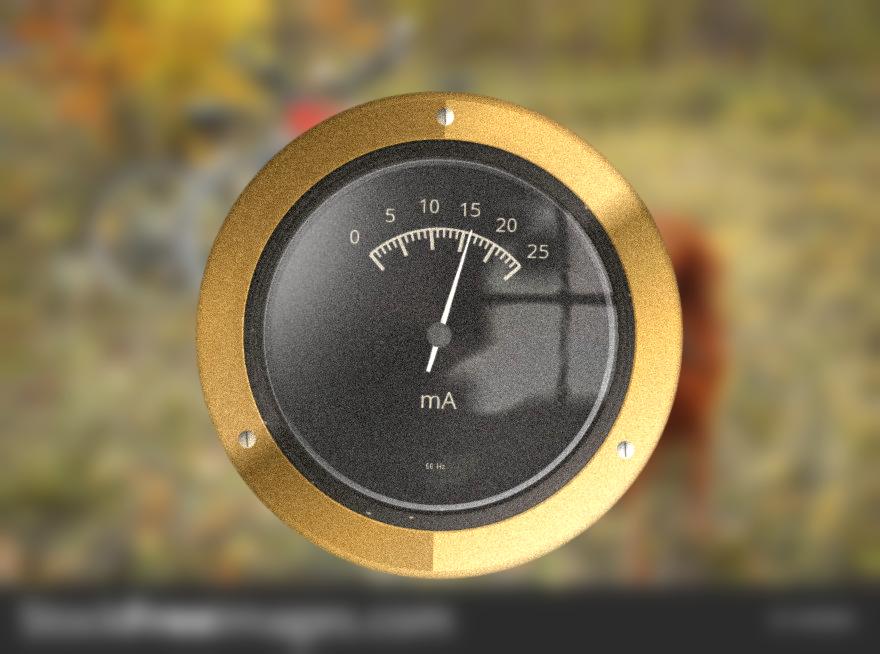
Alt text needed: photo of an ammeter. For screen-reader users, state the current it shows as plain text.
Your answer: 16 mA
